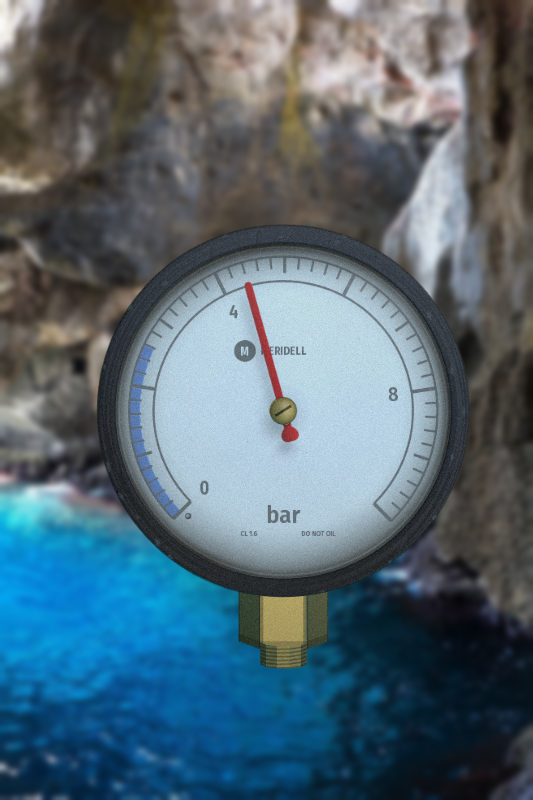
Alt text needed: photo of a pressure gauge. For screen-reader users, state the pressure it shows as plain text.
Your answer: 4.4 bar
